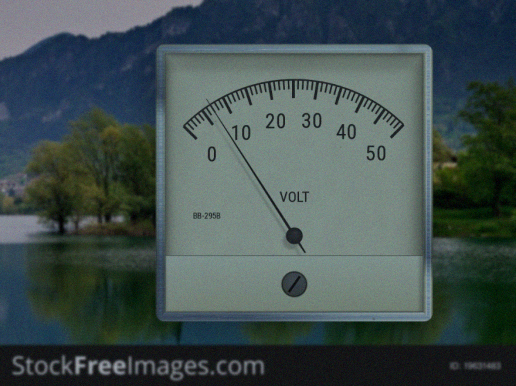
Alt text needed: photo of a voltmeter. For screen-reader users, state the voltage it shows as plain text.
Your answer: 7 V
